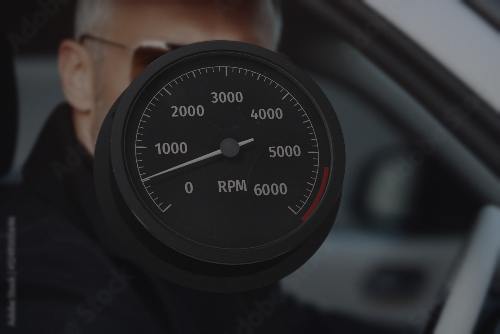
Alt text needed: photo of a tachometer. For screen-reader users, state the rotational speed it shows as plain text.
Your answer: 500 rpm
